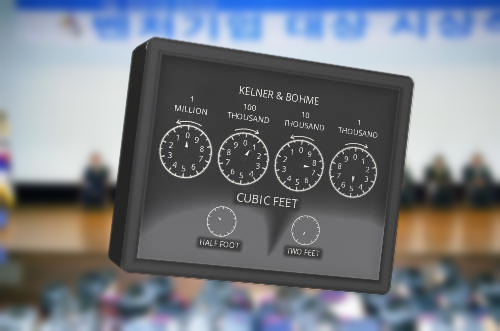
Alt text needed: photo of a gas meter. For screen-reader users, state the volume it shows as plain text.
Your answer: 7500 ft³
